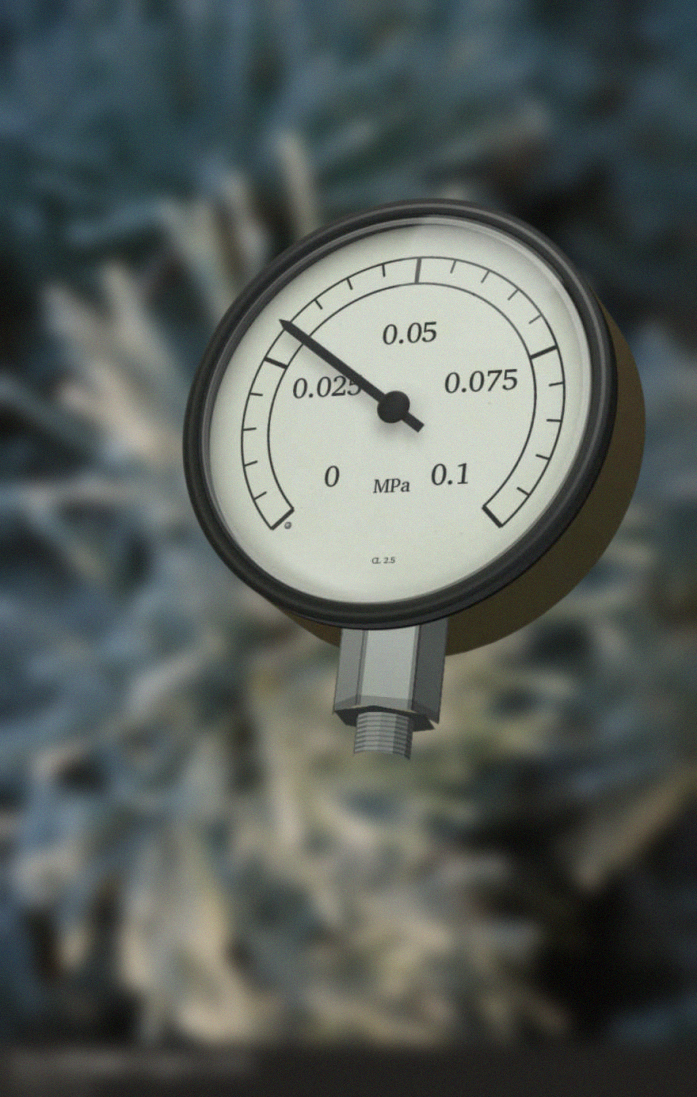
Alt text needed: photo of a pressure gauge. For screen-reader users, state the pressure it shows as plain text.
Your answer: 0.03 MPa
